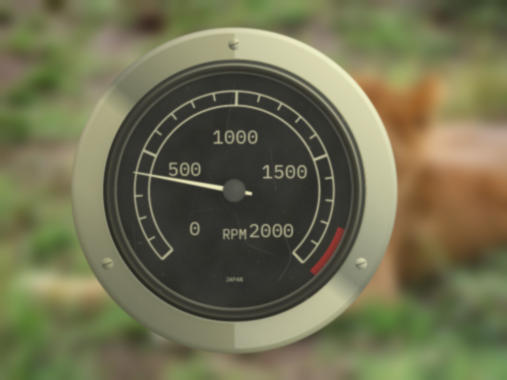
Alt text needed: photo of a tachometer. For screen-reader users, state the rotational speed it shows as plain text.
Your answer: 400 rpm
